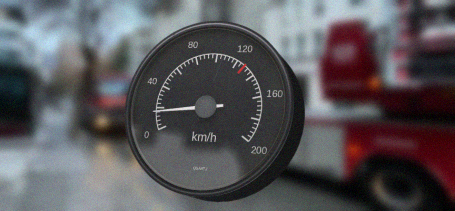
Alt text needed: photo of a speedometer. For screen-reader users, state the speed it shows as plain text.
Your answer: 16 km/h
